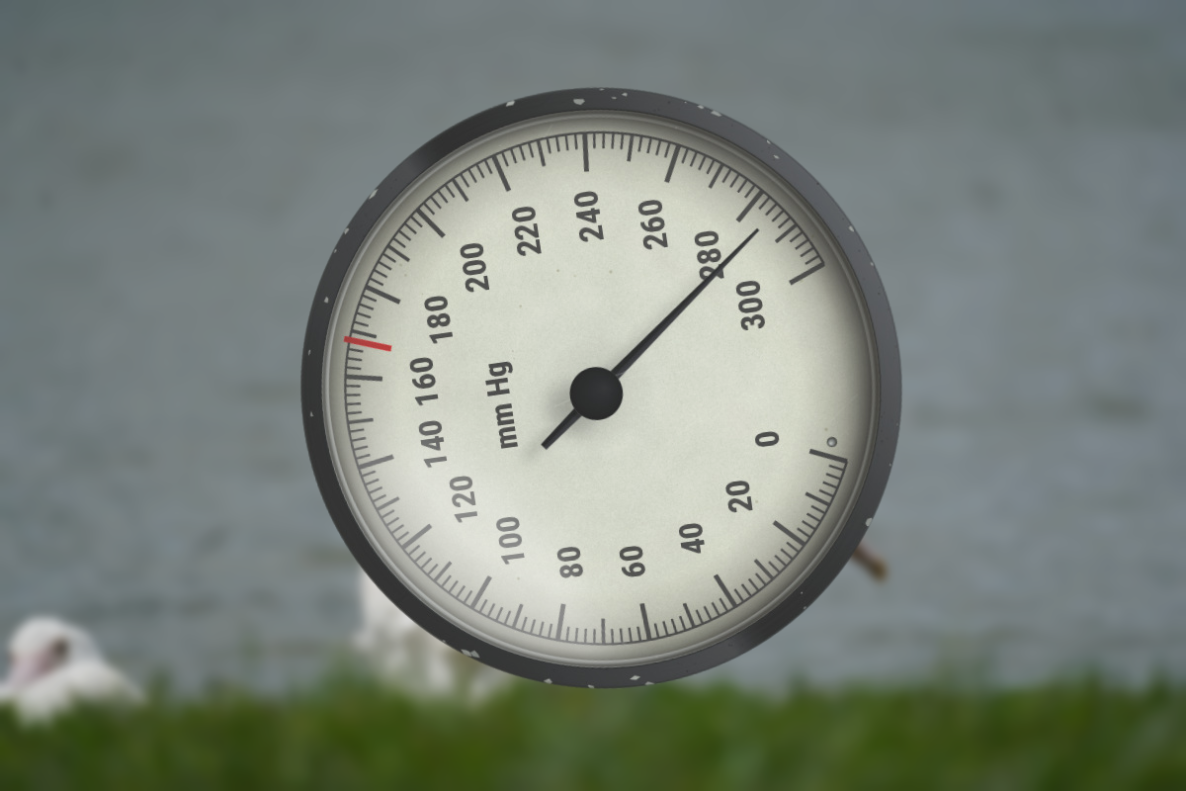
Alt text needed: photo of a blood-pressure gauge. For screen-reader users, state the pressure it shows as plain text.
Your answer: 285 mmHg
